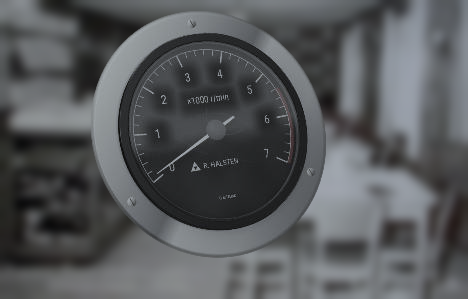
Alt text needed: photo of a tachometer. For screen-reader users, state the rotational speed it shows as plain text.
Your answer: 100 rpm
